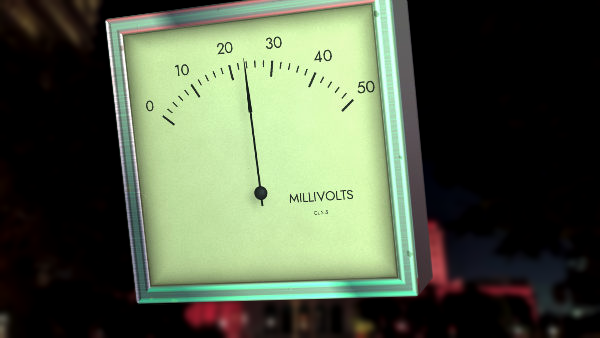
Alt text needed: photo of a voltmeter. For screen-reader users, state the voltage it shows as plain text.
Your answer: 24 mV
